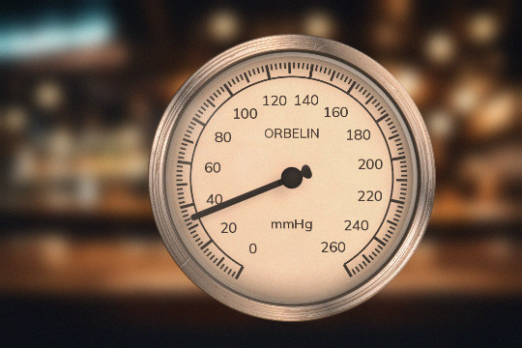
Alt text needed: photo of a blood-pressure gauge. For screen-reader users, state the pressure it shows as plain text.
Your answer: 34 mmHg
